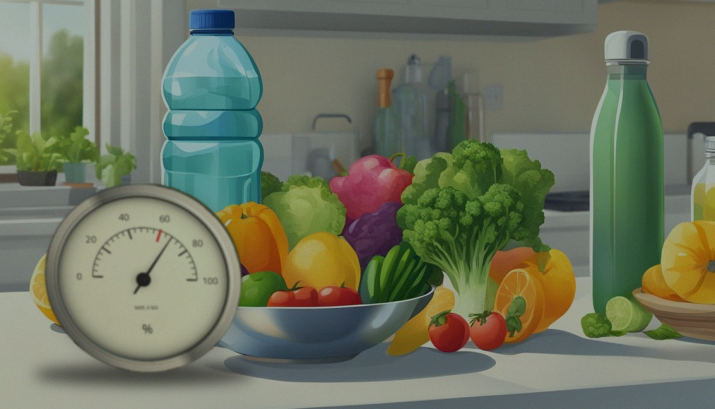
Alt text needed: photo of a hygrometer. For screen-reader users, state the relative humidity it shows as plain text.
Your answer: 68 %
